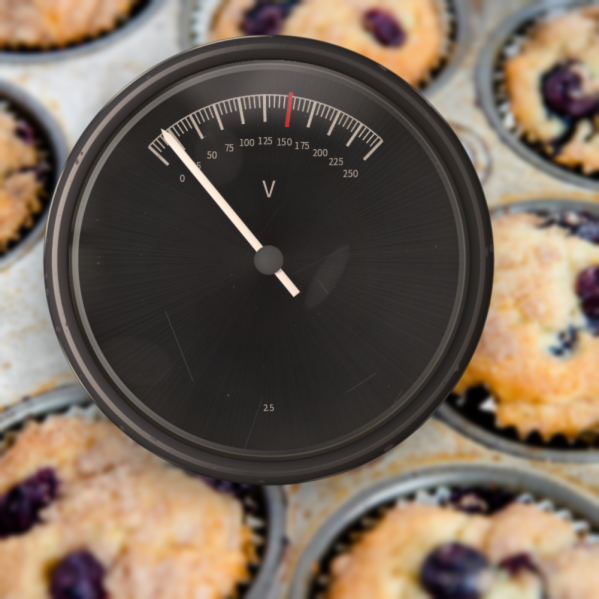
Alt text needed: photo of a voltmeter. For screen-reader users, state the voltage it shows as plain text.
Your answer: 20 V
